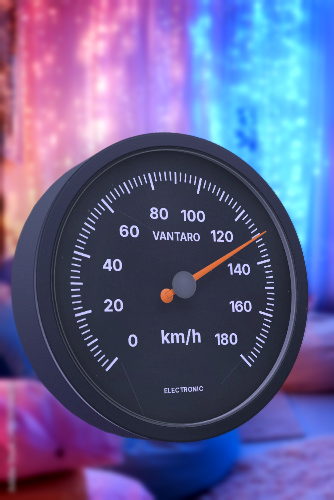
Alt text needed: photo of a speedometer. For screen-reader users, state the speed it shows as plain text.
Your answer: 130 km/h
